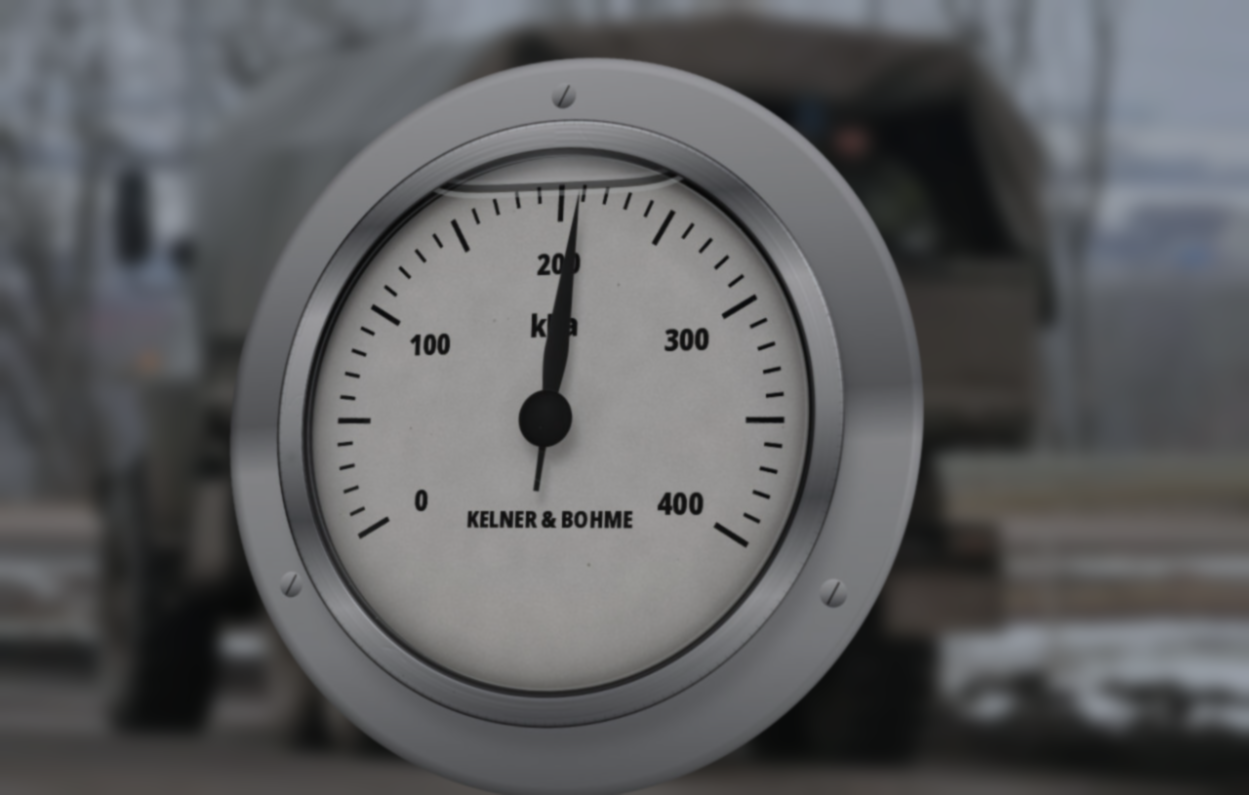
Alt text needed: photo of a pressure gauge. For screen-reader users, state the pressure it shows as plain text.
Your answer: 210 kPa
